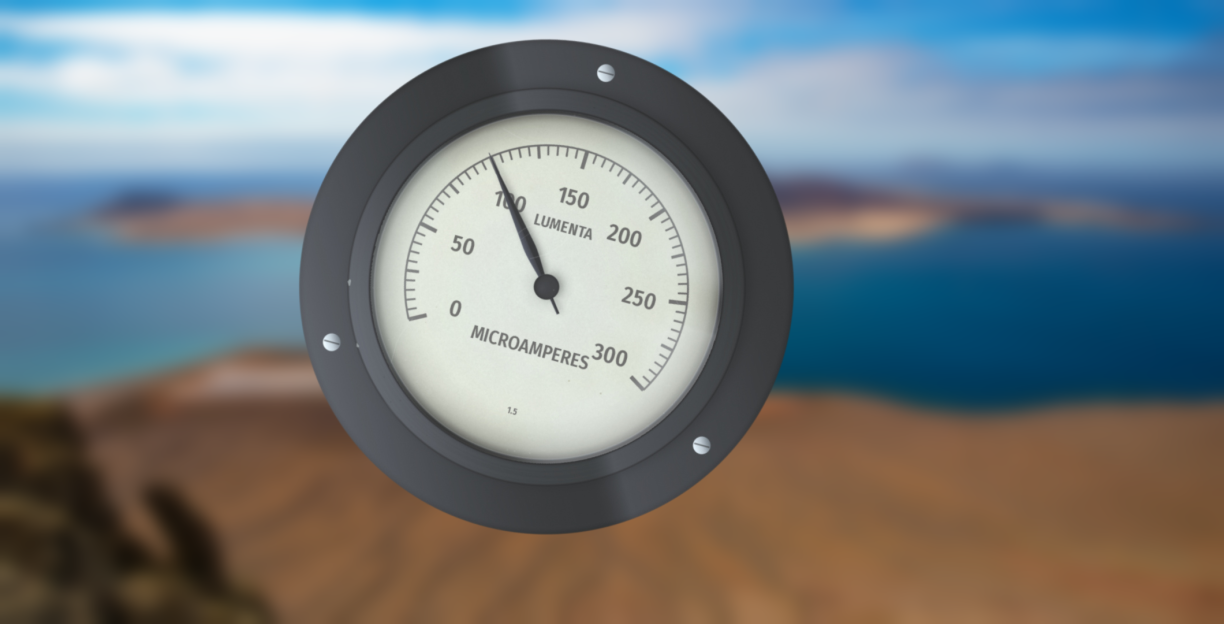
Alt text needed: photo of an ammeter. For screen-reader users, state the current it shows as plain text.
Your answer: 100 µA
